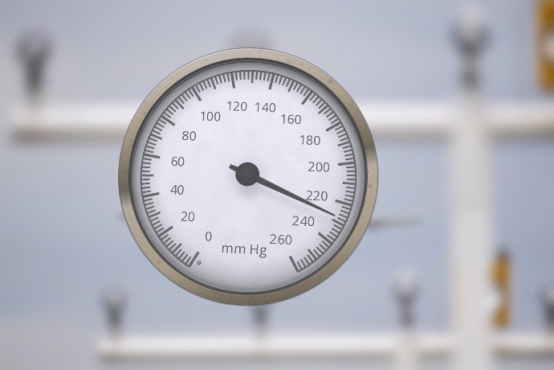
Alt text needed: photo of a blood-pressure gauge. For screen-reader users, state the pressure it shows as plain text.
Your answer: 228 mmHg
